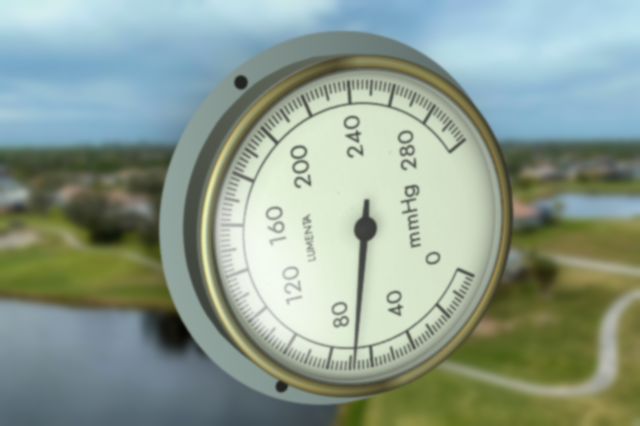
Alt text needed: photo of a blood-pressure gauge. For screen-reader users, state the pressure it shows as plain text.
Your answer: 70 mmHg
